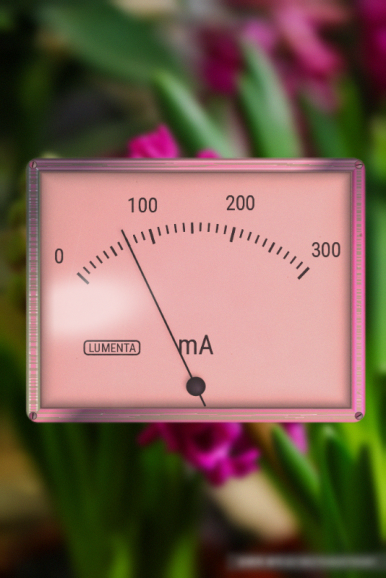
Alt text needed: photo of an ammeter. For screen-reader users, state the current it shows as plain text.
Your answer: 70 mA
